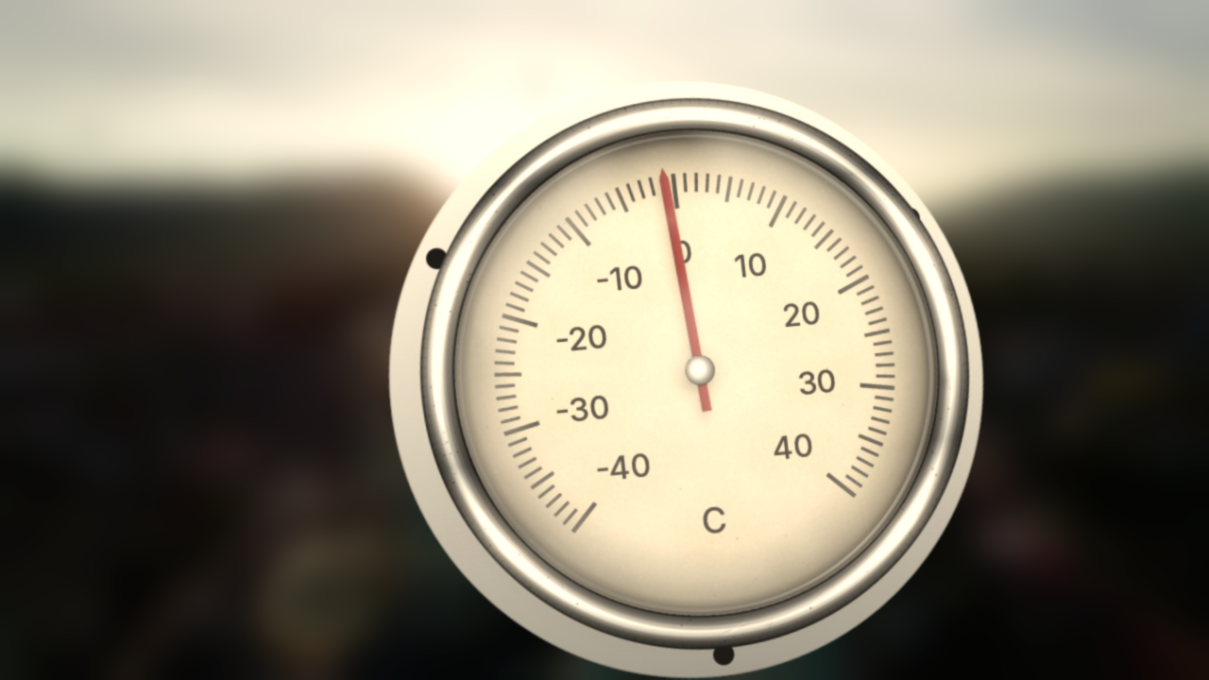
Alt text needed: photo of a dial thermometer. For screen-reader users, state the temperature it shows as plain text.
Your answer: -1 °C
